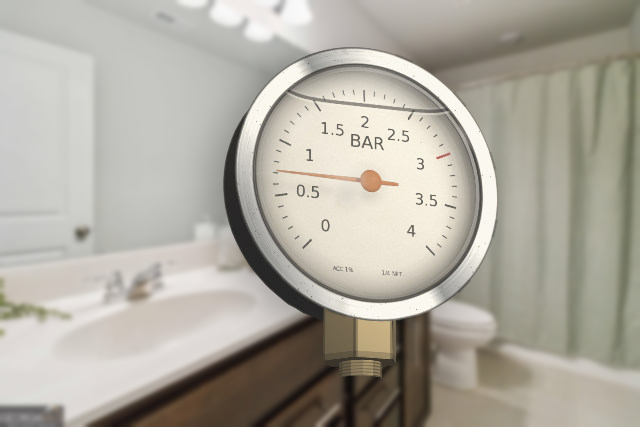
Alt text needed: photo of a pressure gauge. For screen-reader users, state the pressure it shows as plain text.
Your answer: 0.7 bar
